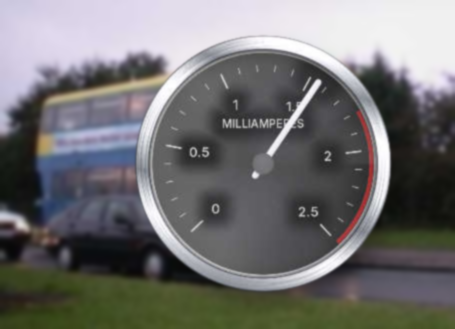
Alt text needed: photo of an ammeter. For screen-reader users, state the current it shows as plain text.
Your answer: 1.55 mA
